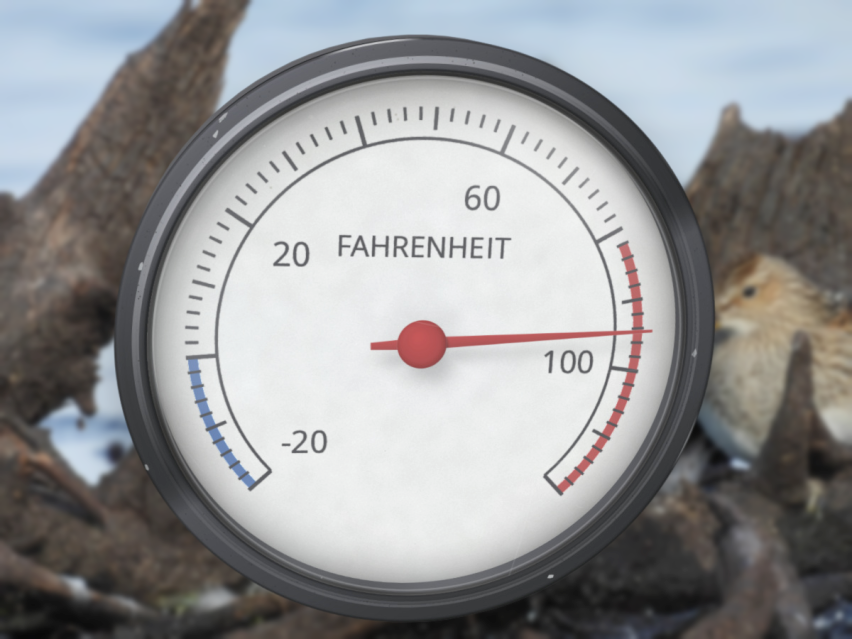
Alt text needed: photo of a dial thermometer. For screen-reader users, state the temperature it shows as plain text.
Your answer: 94 °F
